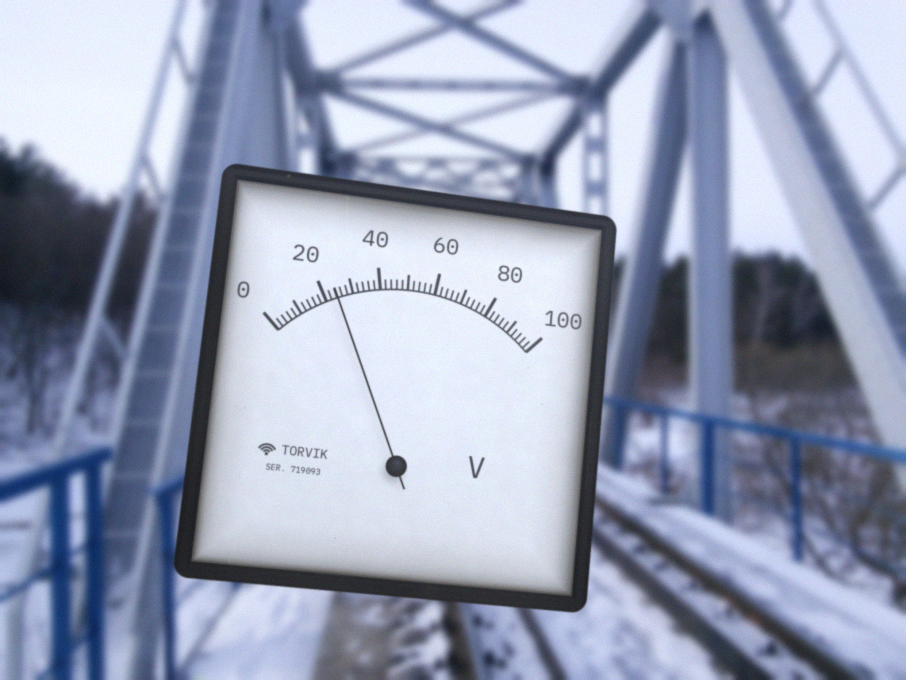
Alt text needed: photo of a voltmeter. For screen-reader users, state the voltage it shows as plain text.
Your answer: 24 V
